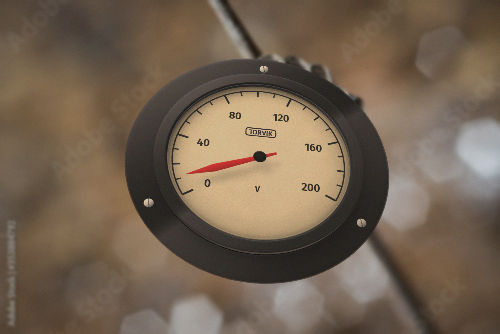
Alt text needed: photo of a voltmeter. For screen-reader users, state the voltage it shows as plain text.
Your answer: 10 V
